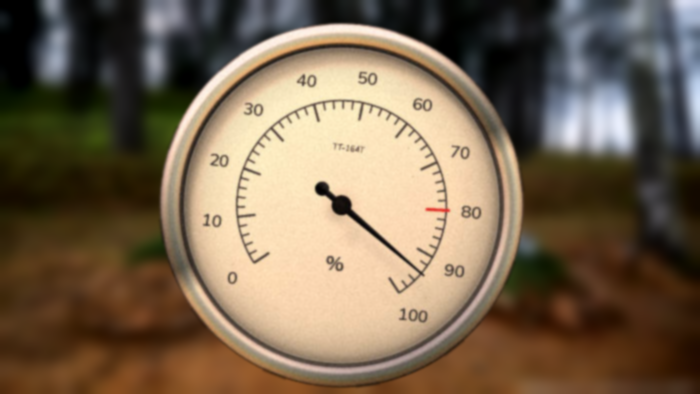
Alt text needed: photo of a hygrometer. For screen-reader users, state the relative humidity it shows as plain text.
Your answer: 94 %
